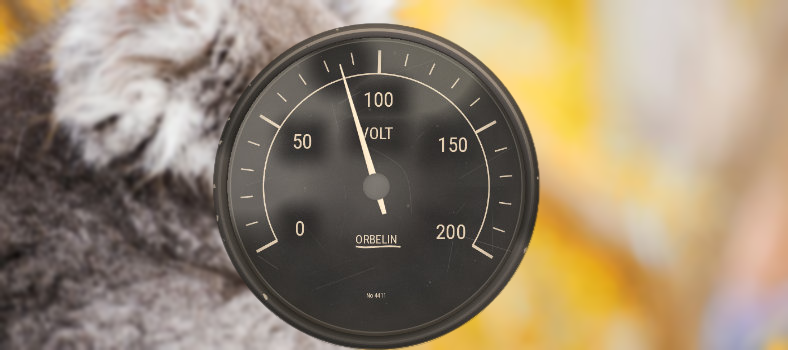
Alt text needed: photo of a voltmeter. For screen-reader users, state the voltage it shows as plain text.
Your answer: 85 V
